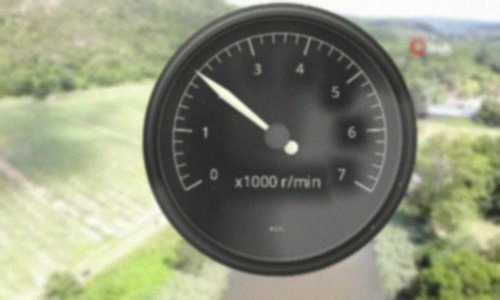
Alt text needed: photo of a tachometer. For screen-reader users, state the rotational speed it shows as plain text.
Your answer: 2000 rpm
